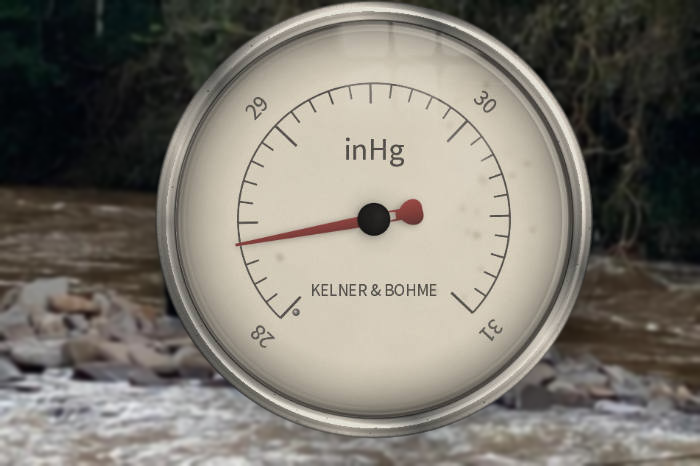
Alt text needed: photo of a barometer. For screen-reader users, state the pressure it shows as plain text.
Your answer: 28.4 inHg
